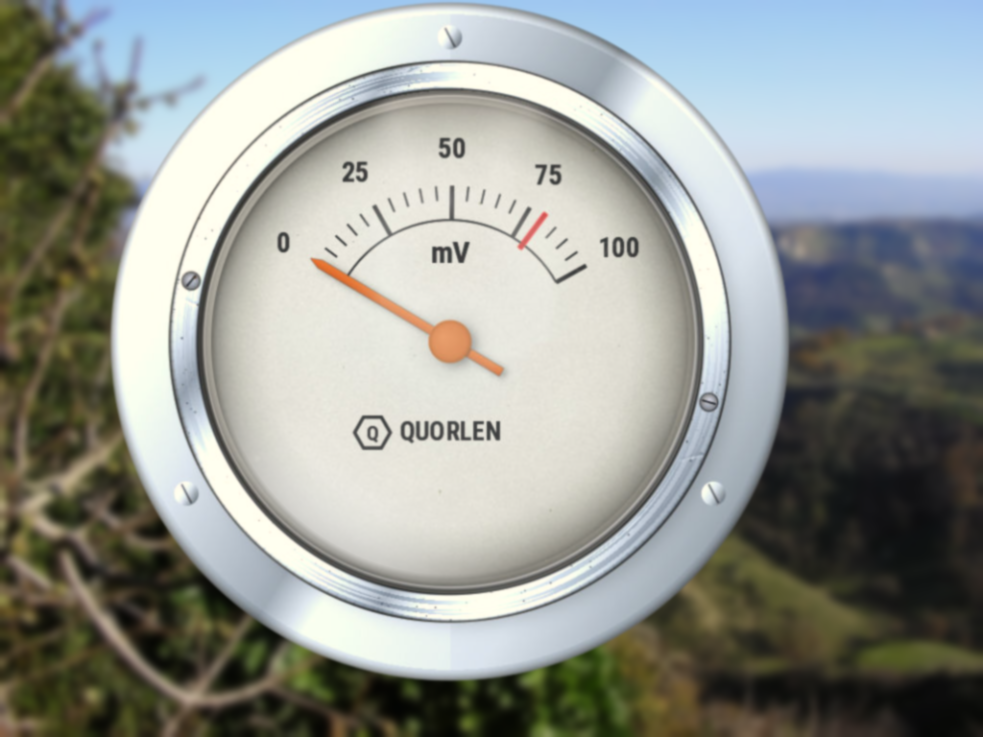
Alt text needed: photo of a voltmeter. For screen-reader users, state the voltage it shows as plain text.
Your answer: 0 mV
